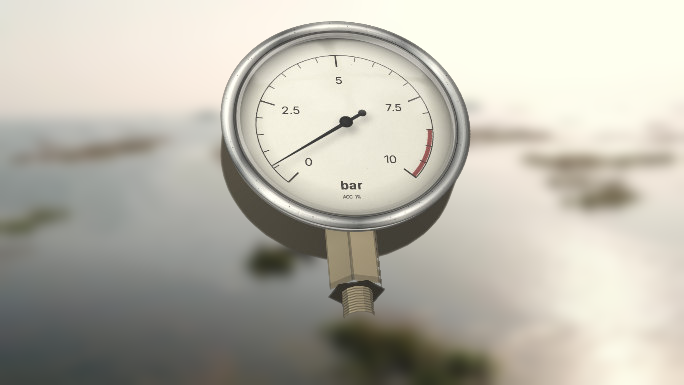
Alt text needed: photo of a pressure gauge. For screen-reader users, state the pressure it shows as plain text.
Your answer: 0.5 bar
